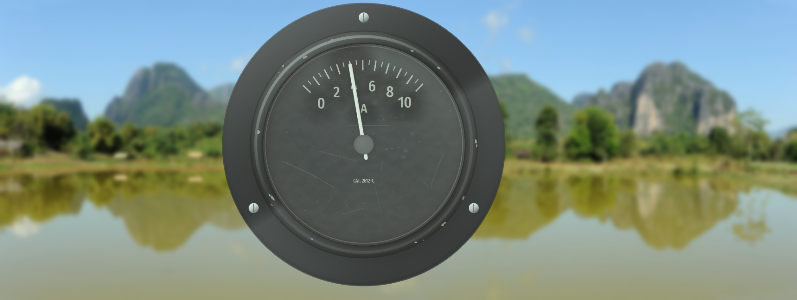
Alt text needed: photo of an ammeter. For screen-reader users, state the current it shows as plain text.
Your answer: 4 A
